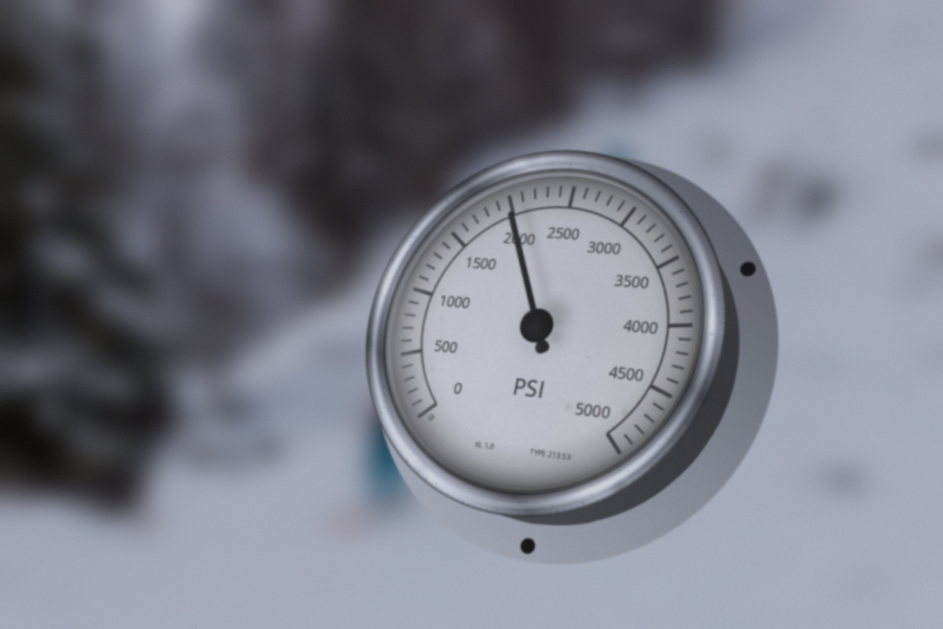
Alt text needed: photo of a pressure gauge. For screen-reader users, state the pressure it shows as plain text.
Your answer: 2000 psi
